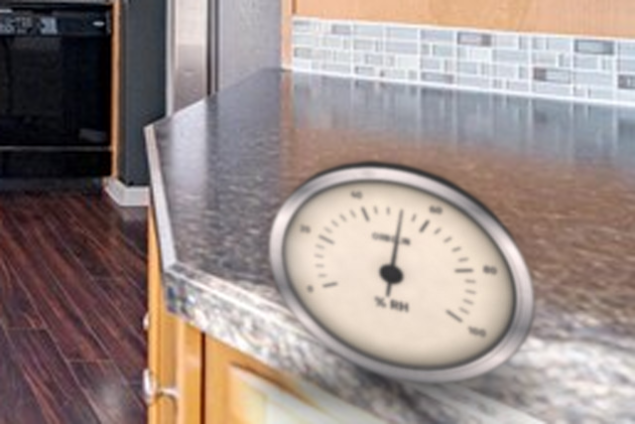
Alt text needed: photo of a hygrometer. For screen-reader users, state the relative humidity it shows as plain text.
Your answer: 52 %
